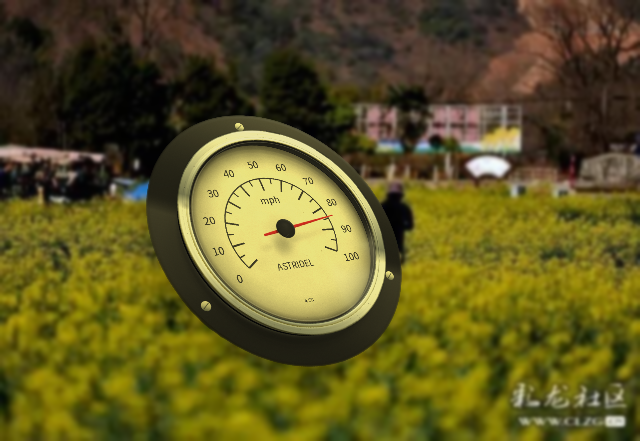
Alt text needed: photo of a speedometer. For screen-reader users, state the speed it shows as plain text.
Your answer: 85 mph
